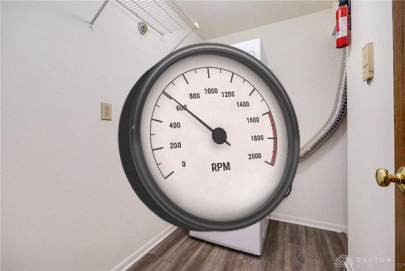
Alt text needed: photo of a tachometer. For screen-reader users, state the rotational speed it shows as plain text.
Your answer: 600 rpm
